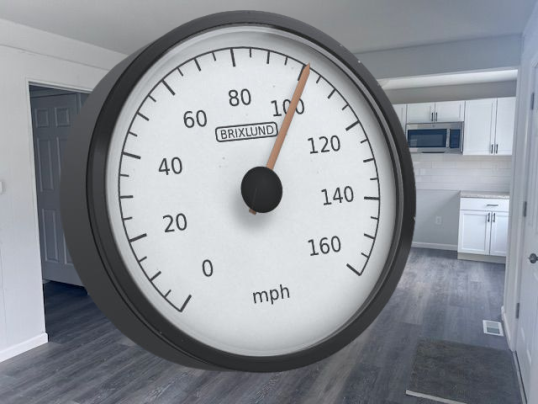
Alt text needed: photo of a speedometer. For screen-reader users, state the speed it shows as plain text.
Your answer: 100 mph
